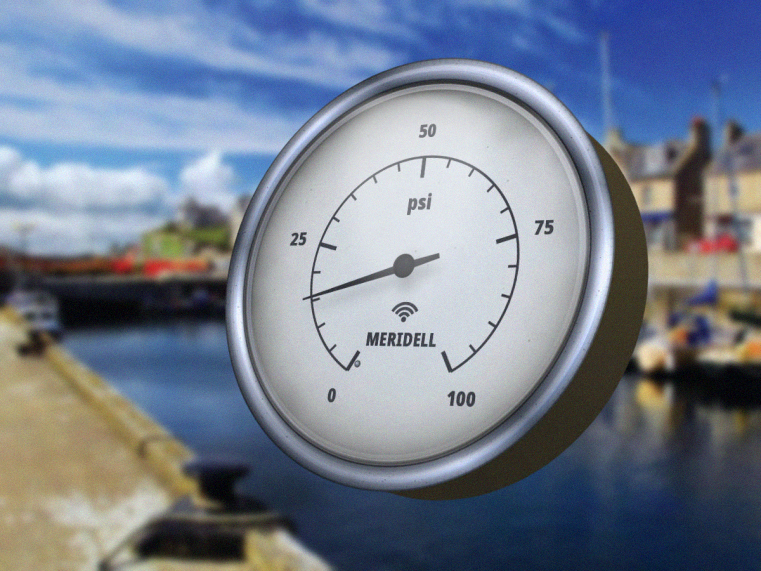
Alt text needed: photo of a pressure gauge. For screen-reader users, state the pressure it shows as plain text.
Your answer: 15 psi
